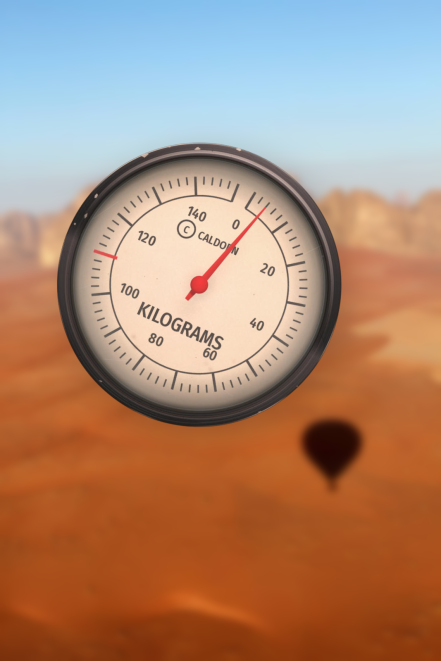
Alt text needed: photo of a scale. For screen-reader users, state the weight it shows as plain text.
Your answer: 4 kg
